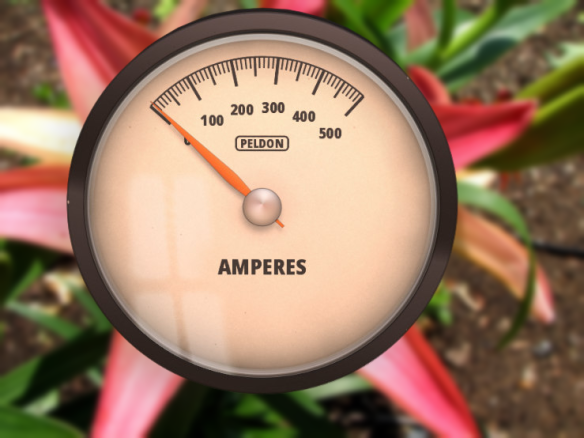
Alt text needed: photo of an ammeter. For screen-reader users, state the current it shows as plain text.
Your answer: 10 A
